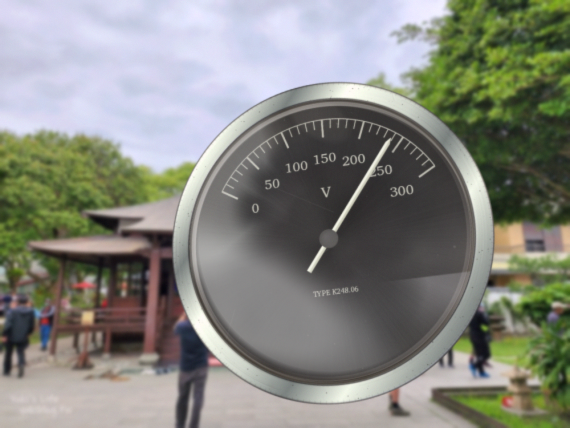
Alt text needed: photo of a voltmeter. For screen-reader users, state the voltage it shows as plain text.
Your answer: 240 V
